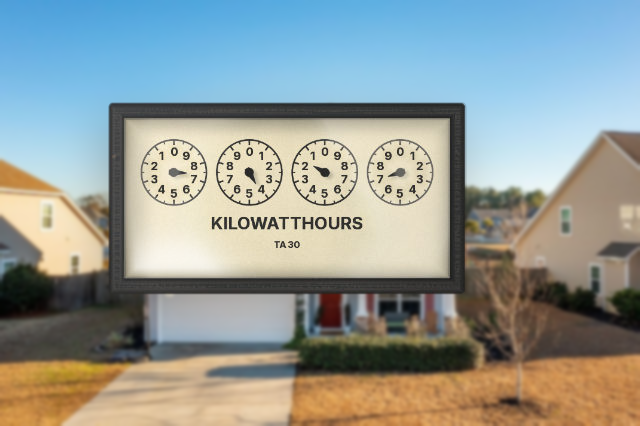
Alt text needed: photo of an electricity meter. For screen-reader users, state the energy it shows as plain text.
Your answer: 7417 kWh
